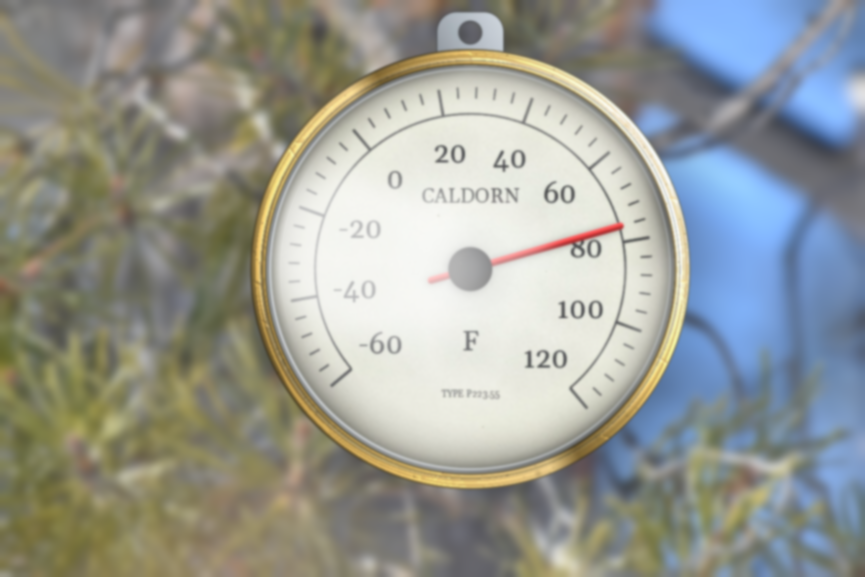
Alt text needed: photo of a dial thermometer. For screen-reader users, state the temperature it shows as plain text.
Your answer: 76 °F
